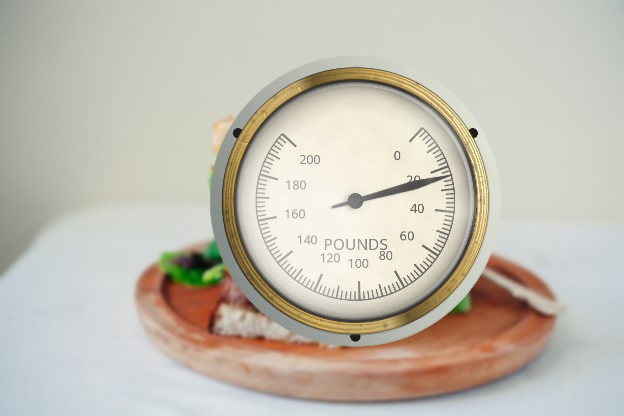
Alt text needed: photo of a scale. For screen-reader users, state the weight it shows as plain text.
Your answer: 24 lb
